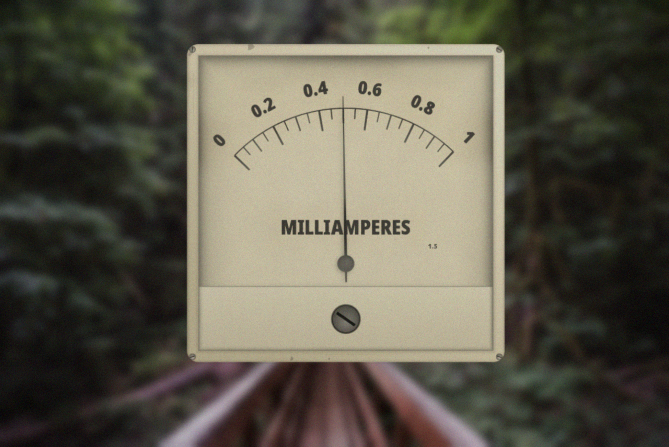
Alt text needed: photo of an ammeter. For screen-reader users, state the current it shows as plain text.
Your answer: 0.5 mA
